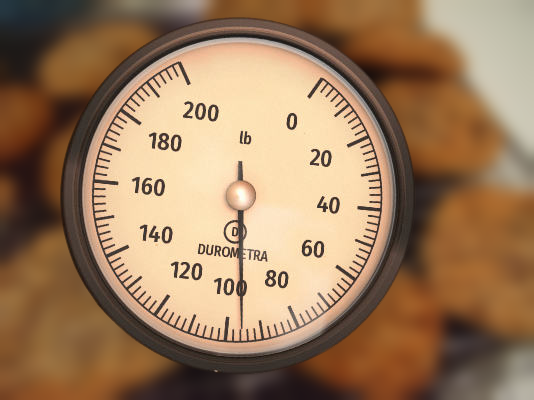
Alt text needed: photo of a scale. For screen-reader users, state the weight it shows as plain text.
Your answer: 96 lb
